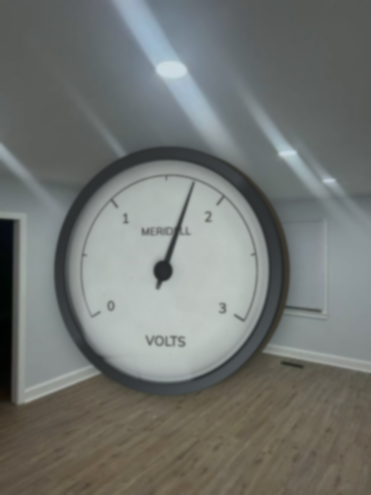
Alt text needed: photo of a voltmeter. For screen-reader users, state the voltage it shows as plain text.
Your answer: 1.75 V
